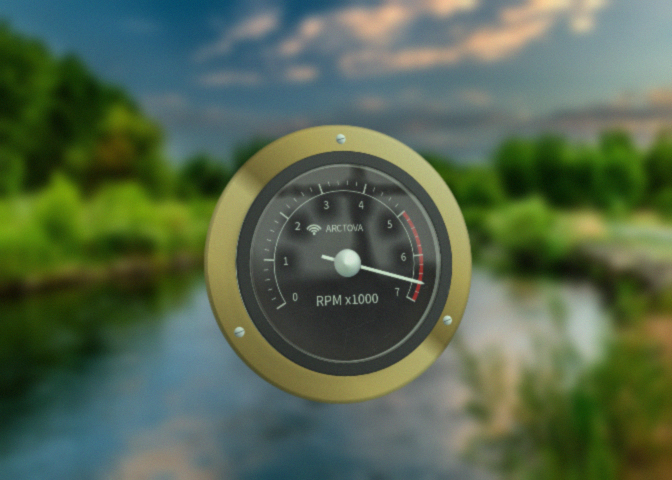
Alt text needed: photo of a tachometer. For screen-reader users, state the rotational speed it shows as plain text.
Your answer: 6600 rpm
